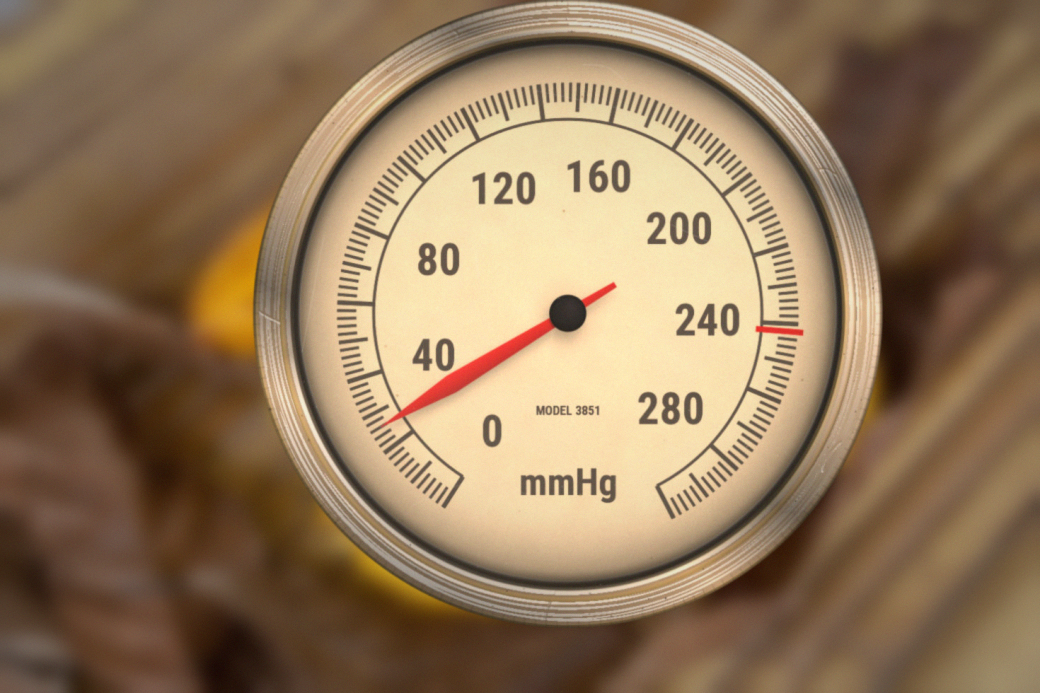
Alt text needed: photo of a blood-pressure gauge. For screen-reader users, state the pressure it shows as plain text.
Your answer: 26 mmHg
